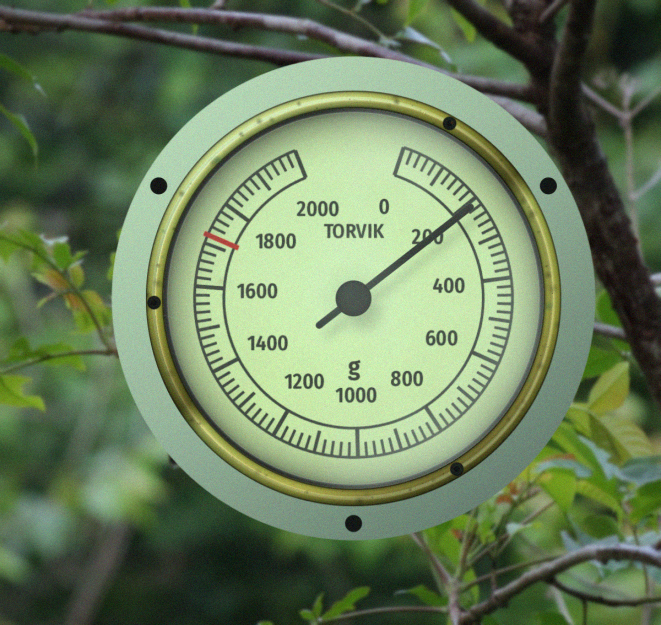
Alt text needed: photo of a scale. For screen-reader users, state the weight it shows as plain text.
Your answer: 210 g
